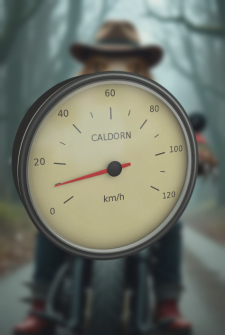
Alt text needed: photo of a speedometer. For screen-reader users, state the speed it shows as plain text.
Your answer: 10 km/h
